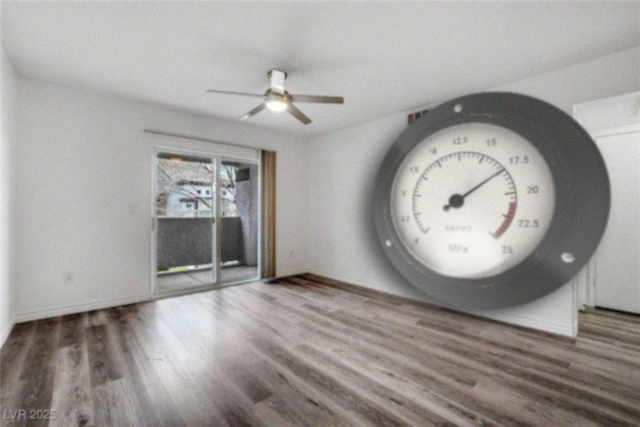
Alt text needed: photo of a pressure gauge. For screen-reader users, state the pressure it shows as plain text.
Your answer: 17.5 MPa
